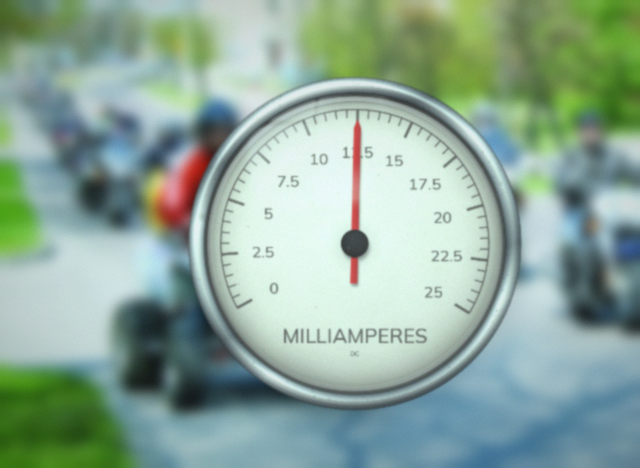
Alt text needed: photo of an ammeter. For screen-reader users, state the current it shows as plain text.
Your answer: 12.5 mA
